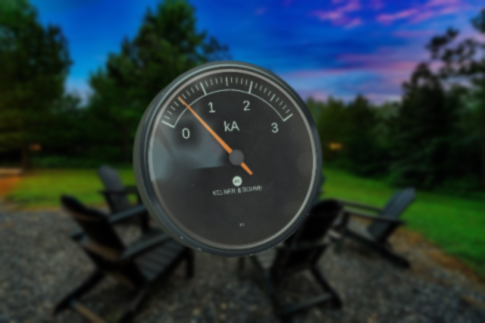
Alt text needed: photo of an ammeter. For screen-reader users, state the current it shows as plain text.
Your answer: 0.5 kA
